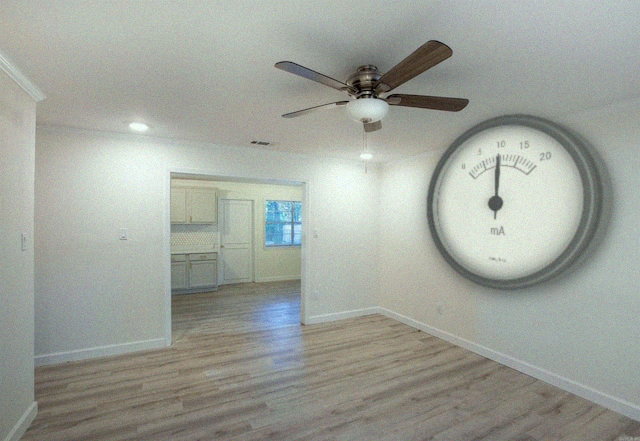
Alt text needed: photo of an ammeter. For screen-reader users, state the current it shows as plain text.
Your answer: 10 mA
